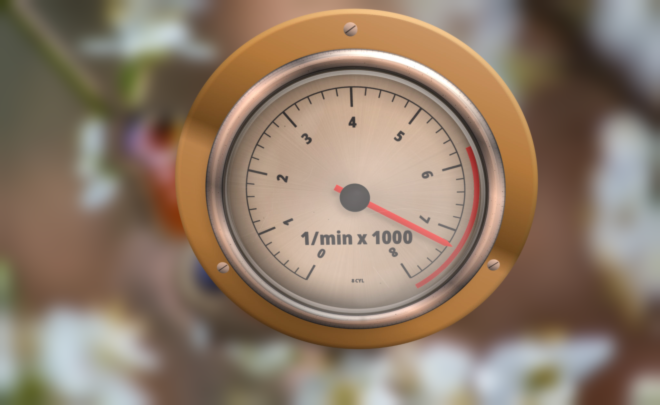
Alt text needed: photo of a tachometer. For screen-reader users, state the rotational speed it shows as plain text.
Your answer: 7200 rpm
